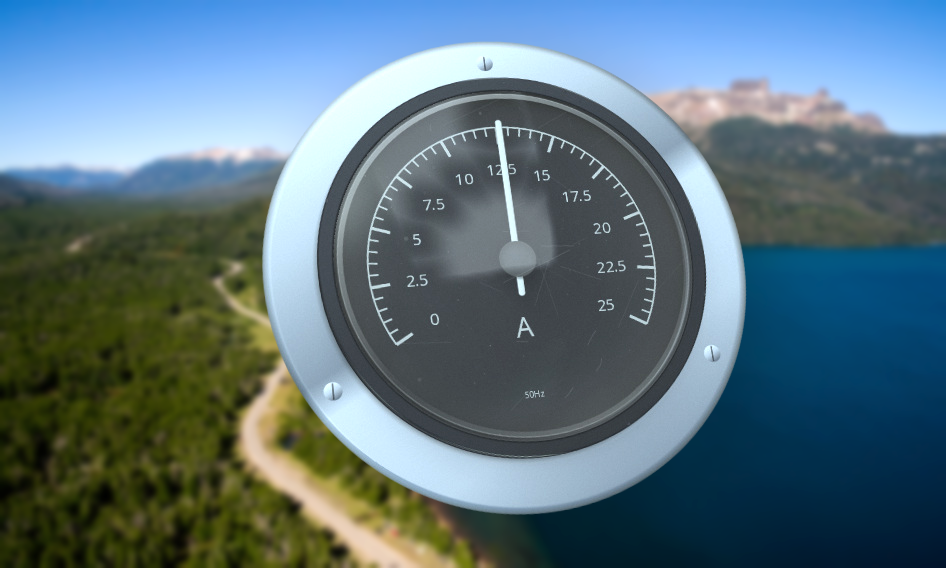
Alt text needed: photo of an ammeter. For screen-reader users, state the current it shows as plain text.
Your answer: 12.5 A
